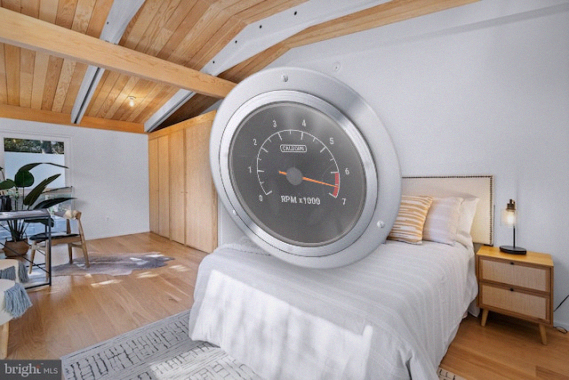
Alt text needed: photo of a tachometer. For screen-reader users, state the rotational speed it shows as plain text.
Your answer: 6500 rpm
